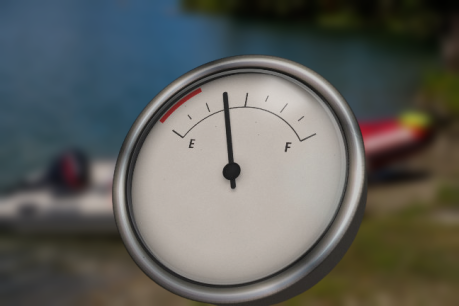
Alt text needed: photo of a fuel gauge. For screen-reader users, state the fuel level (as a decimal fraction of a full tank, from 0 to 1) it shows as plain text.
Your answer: 0.375
